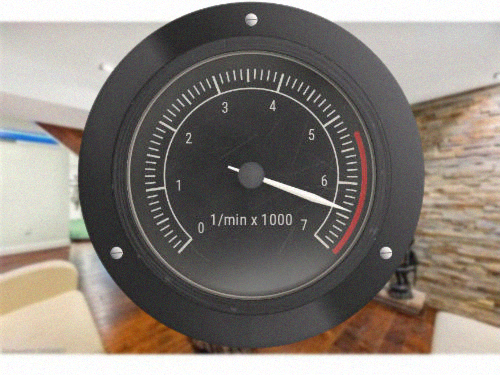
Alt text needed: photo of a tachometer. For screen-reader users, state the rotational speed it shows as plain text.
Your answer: 6400 rpm
